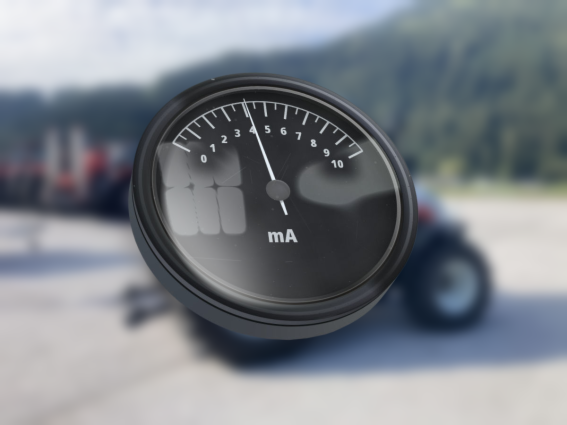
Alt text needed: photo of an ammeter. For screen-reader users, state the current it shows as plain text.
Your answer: 4 mA
